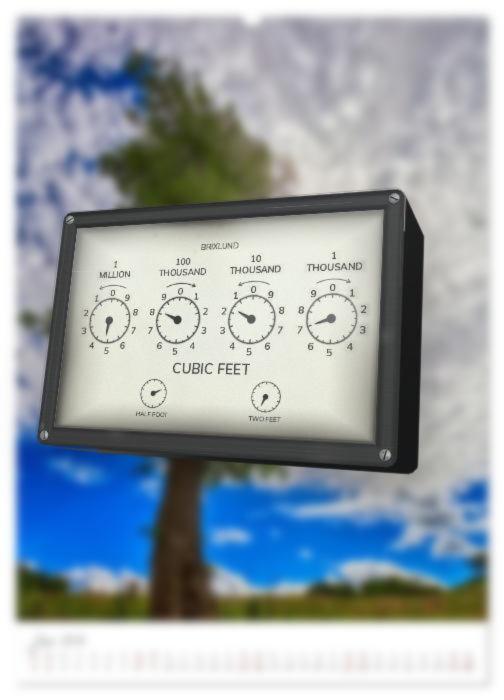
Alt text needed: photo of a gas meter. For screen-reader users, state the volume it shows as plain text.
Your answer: 481700 ft³
